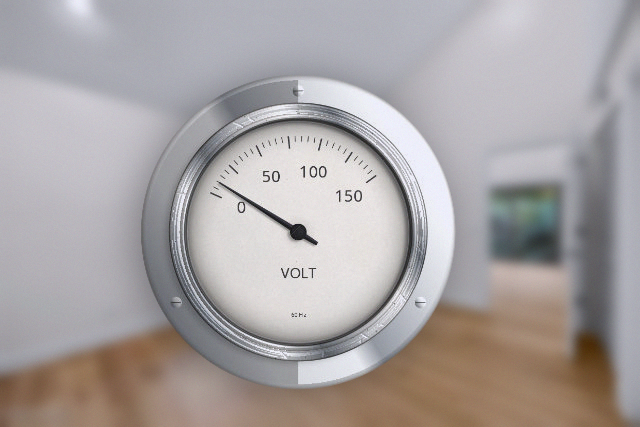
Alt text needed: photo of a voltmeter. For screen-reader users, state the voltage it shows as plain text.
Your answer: 10 V
